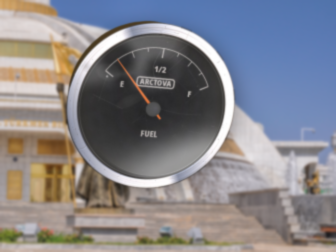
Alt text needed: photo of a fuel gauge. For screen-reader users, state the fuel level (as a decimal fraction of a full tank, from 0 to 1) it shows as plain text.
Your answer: 0.125
